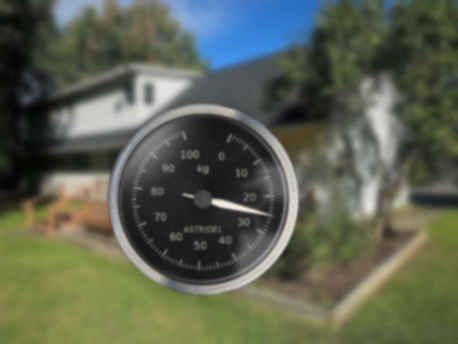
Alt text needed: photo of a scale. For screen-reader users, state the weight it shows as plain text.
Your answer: 25 kg
